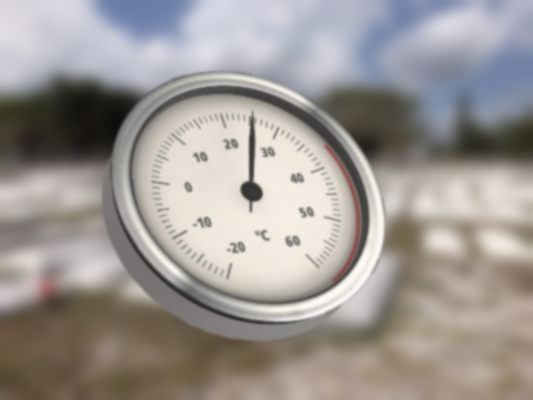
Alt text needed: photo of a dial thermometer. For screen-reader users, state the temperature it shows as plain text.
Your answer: 25 °C
